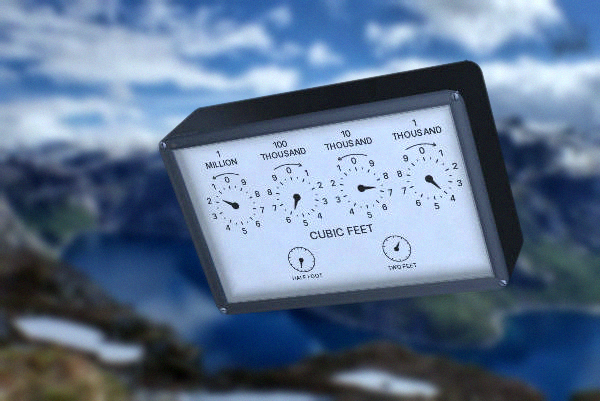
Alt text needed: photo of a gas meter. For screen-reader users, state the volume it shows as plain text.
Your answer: 157400 ft³
